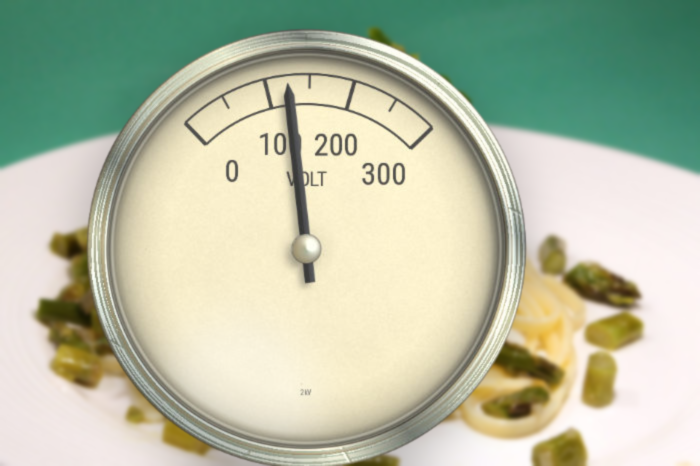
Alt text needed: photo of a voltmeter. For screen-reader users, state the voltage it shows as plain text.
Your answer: 125 V
